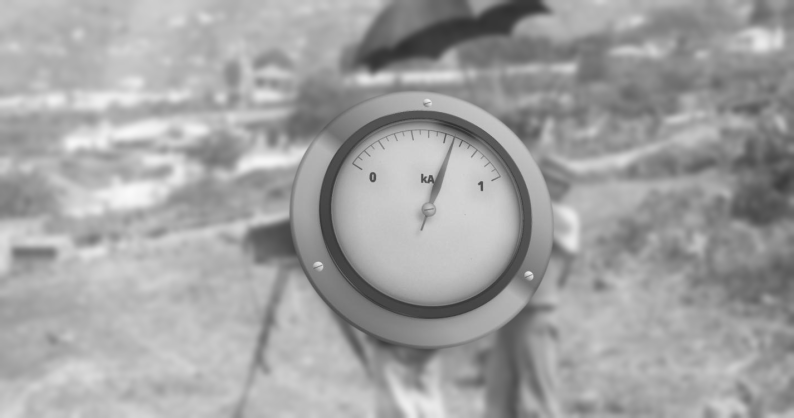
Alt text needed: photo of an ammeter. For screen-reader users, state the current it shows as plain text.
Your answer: 0.65 kA
